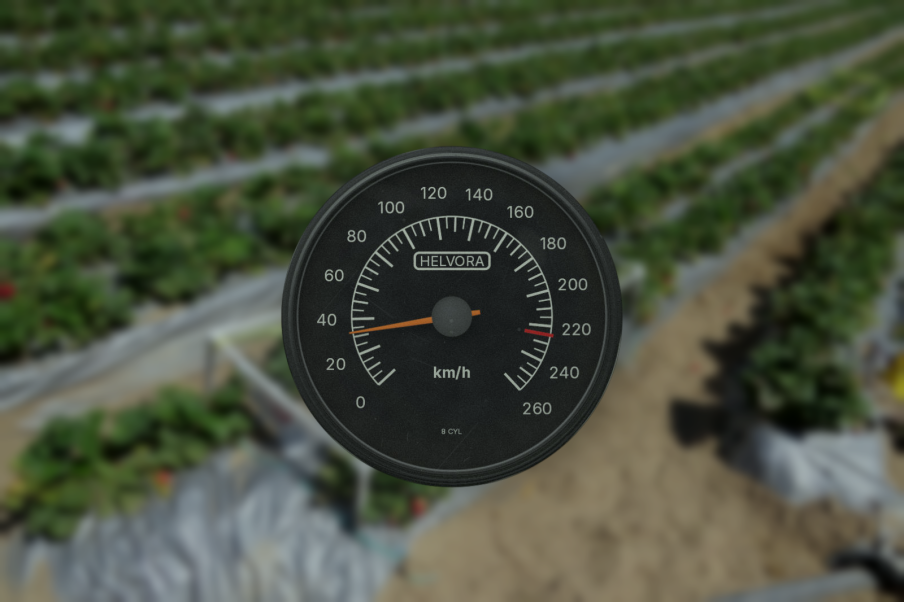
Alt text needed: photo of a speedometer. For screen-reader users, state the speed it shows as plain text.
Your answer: 32.5 km/h
